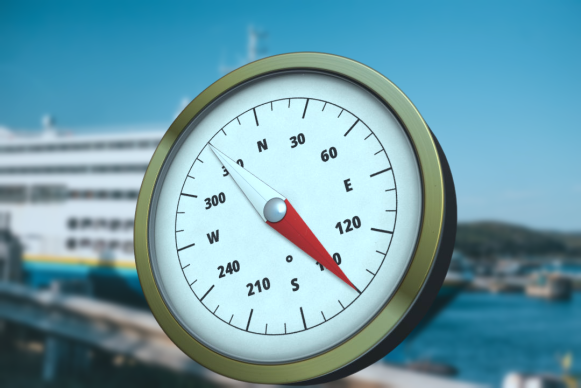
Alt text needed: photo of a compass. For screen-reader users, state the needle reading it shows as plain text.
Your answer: 150 °
